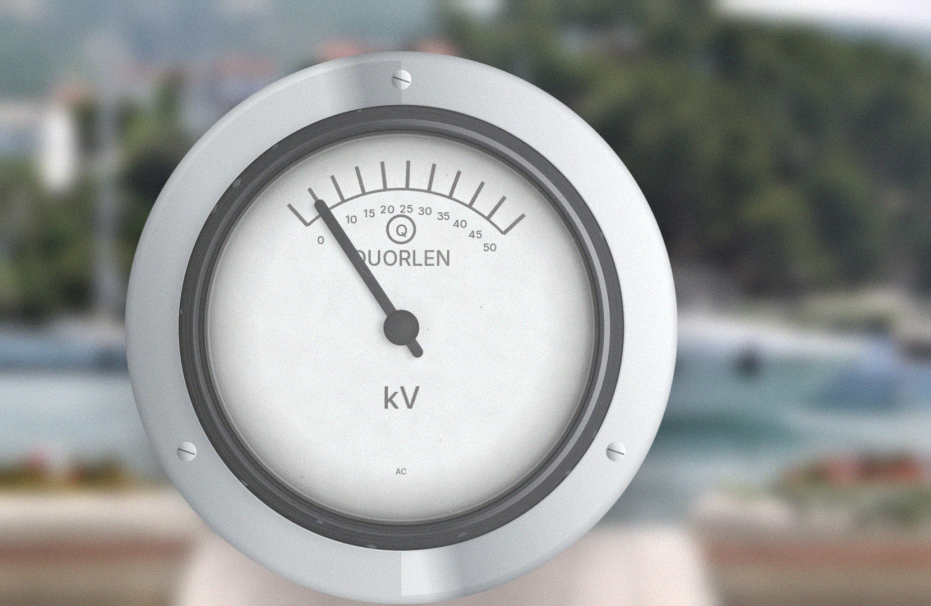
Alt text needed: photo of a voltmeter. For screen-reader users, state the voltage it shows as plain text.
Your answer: 5 kV
